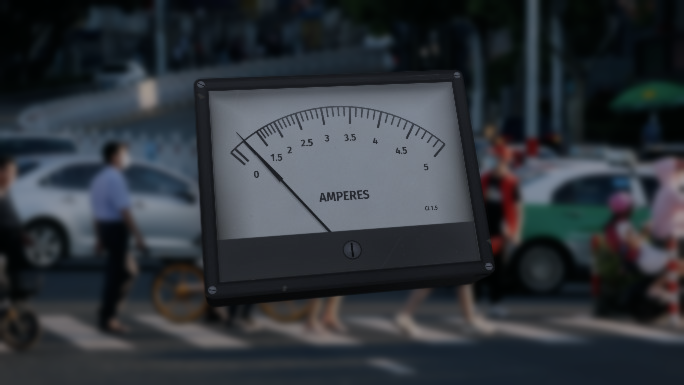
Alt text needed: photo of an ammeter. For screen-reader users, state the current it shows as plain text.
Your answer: 1 A
